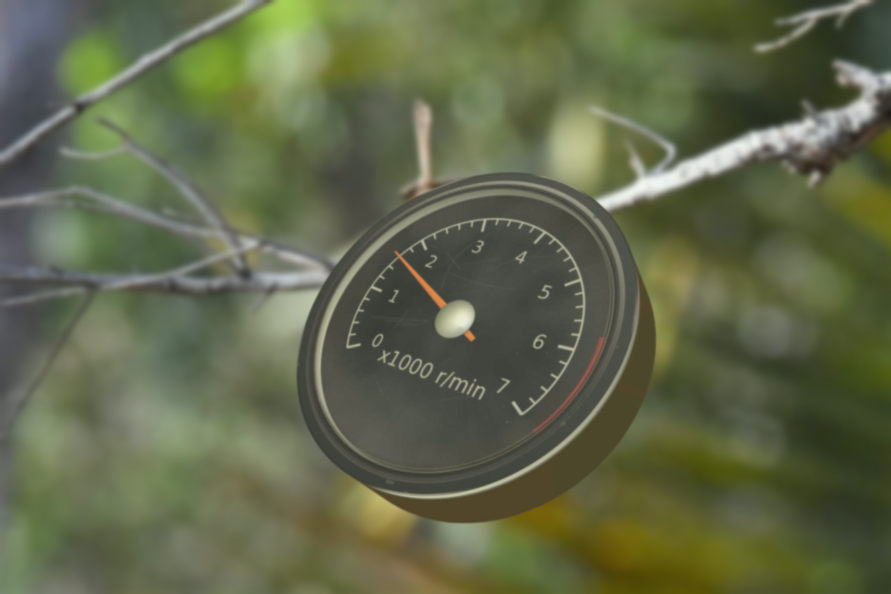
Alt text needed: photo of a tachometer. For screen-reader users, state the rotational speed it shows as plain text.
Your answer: 1600 rpm
